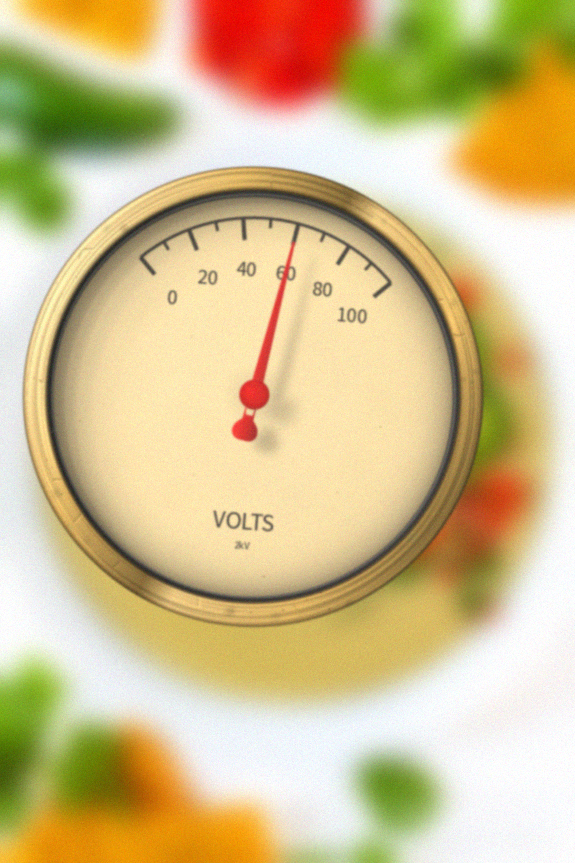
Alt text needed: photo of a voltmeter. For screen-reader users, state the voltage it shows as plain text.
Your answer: 60 V
